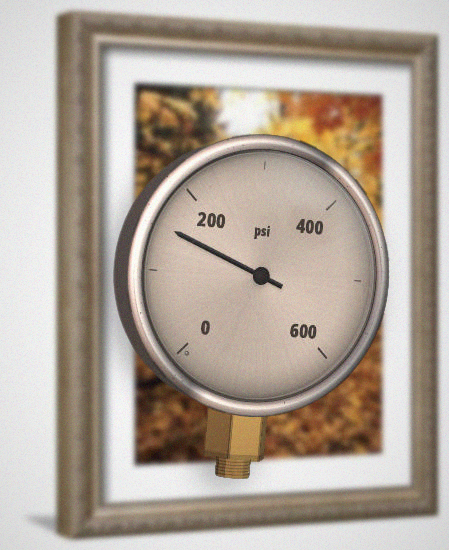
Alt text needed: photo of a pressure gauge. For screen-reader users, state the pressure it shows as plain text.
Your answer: 150 psi
